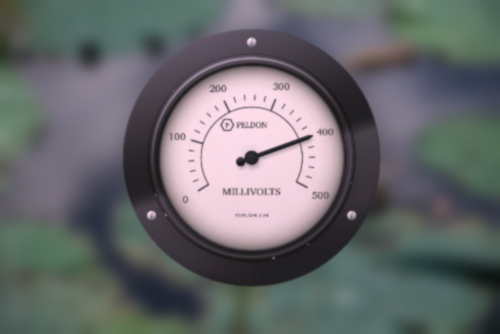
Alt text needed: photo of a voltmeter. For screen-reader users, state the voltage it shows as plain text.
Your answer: 400 mV
